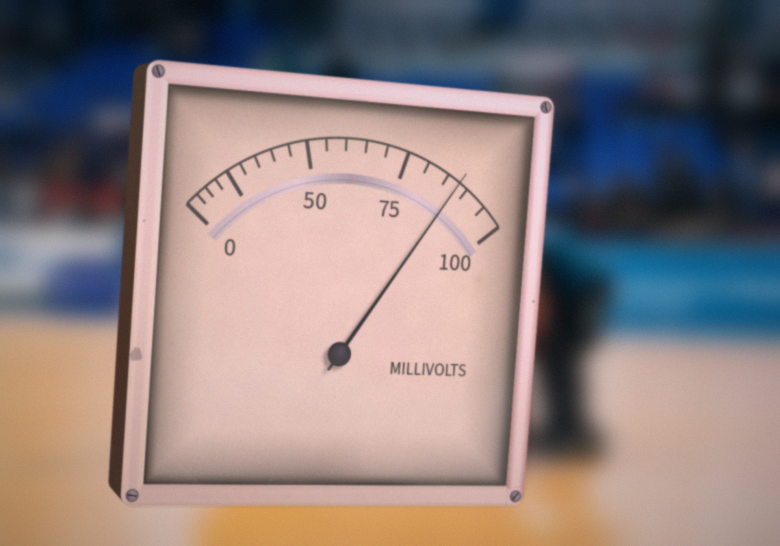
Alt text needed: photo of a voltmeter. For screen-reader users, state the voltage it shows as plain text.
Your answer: 87.5 mV
